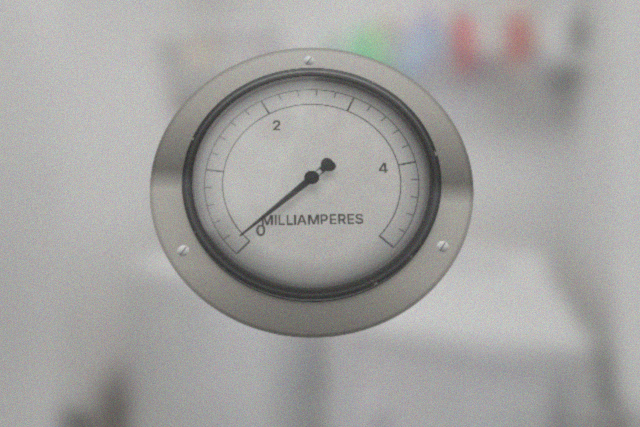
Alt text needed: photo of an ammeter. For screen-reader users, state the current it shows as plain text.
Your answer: 0.1 mA
